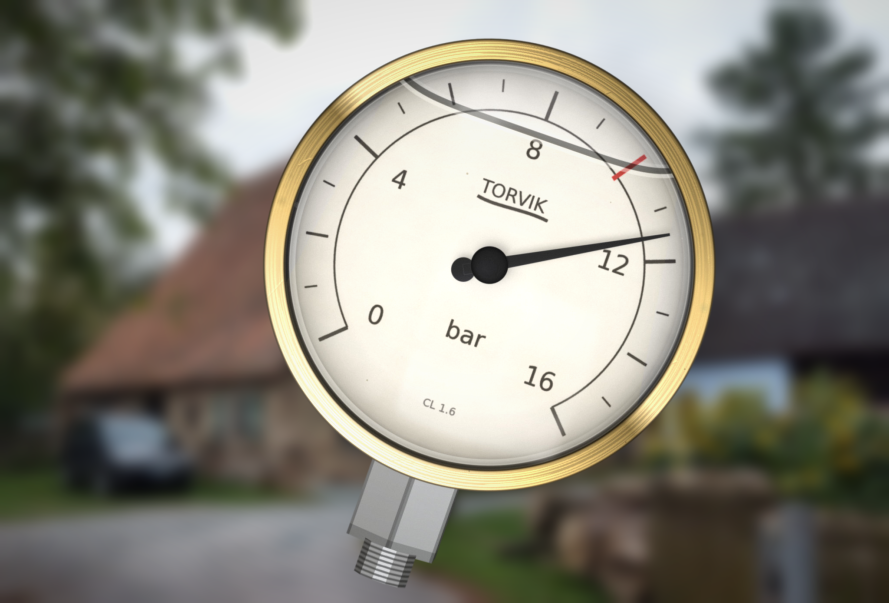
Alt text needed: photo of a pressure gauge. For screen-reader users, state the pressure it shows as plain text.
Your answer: 11.5 bar
